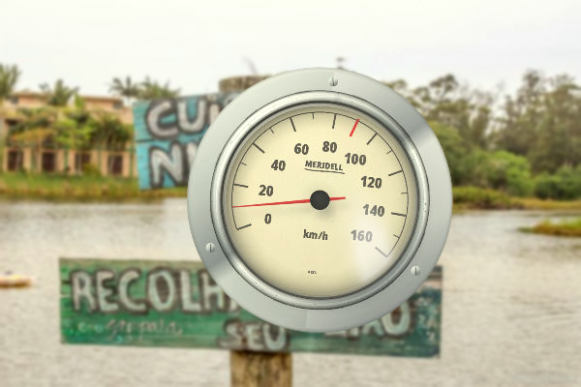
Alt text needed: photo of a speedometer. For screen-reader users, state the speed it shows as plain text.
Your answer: 10 km/h
